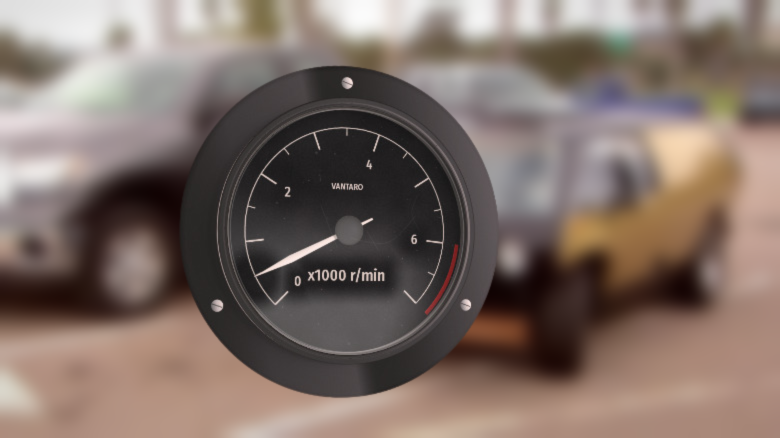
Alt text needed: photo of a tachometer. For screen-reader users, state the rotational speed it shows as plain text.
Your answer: 500 rpm
